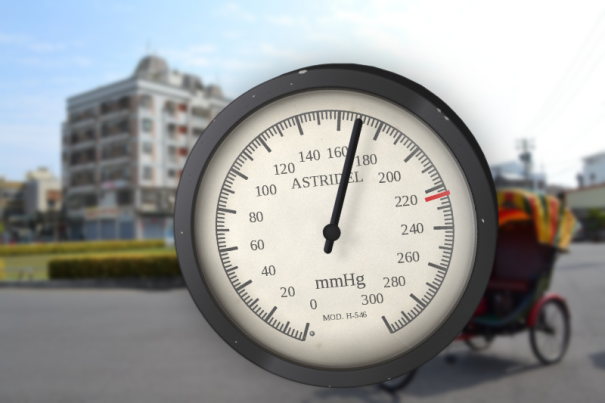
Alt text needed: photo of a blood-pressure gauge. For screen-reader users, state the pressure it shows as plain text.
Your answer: 170 mmHg
